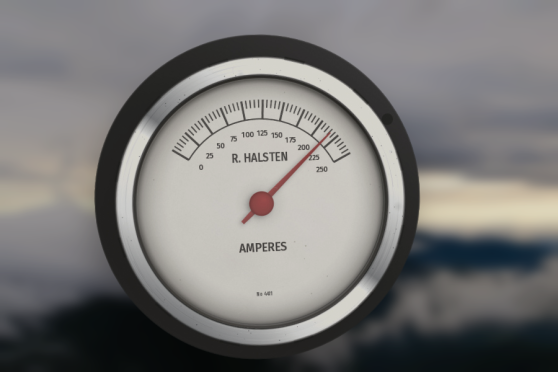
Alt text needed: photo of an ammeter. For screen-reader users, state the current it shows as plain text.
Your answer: 215 A
